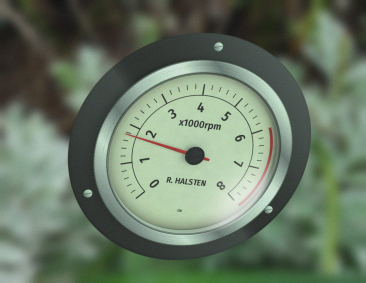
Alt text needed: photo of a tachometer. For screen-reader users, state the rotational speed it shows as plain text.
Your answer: 1800 rpm
